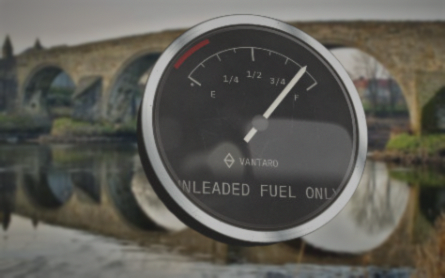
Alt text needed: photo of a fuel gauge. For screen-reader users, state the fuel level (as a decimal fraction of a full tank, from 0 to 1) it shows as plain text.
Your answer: 0.875
